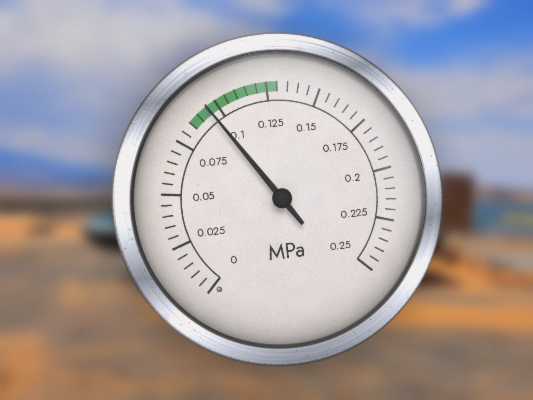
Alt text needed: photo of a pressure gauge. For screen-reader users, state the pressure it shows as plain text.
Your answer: 0.095 MPa
